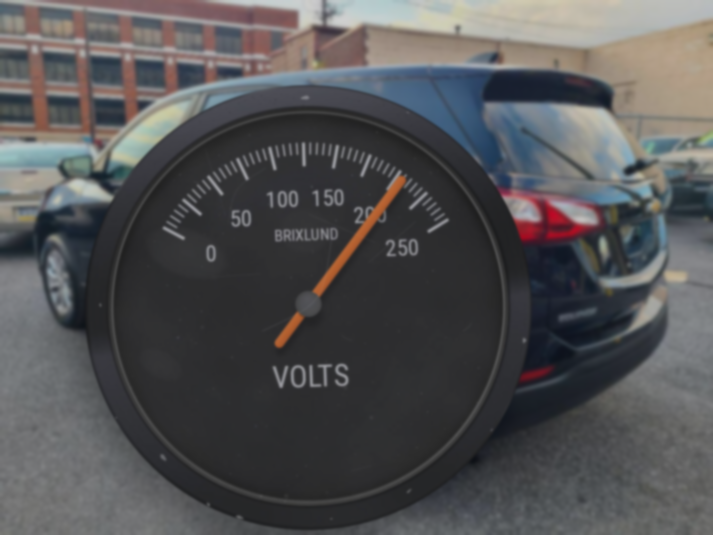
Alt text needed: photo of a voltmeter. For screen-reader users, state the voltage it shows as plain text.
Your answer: 205 V
